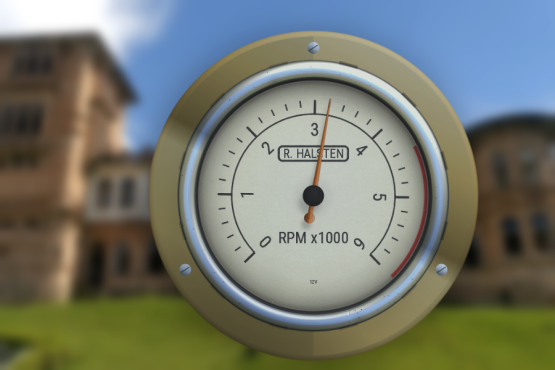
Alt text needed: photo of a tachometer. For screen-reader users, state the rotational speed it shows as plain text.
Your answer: 3200 rpm
